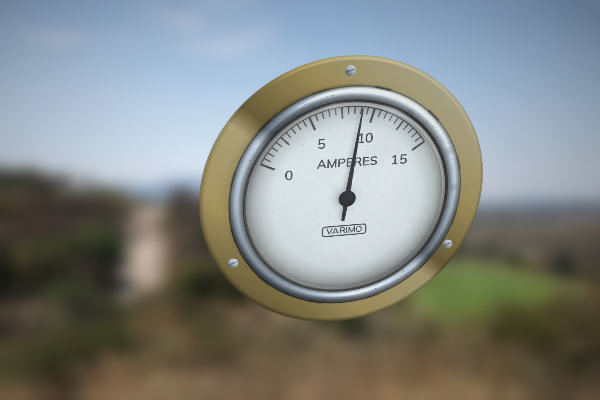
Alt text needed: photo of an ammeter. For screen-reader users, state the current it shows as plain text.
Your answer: 9 A
